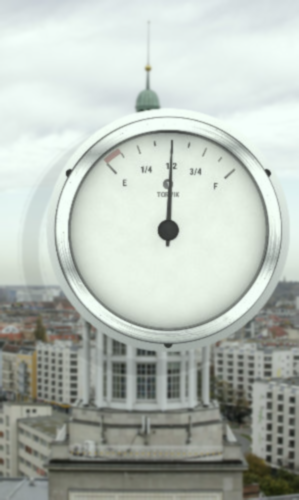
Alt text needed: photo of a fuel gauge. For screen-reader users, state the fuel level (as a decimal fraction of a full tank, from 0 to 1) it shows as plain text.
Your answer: 0.5
